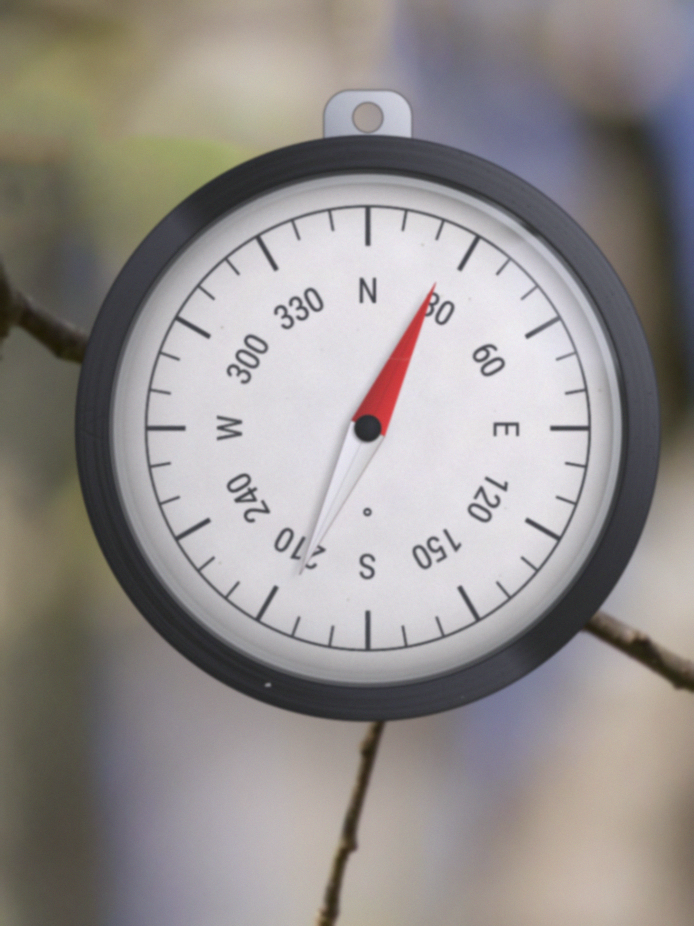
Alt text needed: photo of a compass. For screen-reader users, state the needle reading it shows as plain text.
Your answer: 25 °
